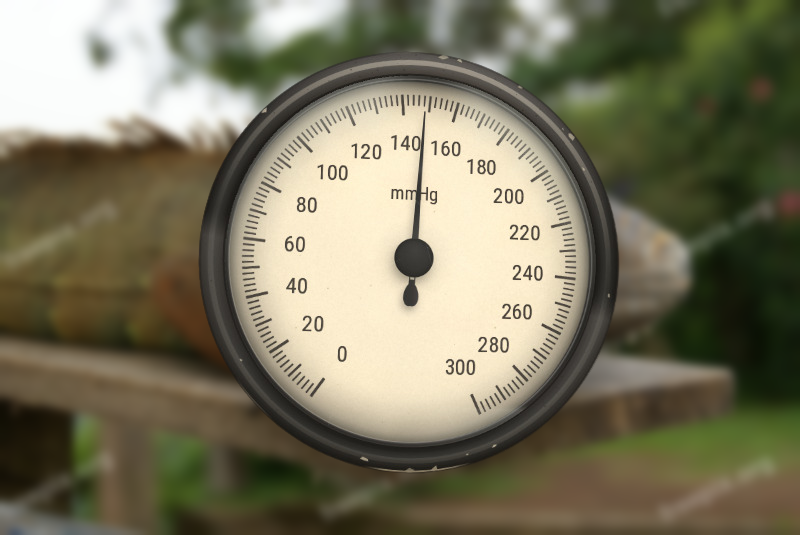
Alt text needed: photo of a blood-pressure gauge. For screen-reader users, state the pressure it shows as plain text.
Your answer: 148 mmHg
